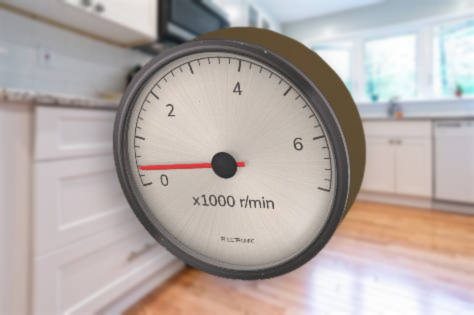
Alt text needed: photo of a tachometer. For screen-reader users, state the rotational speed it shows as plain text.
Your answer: 400 rpm
